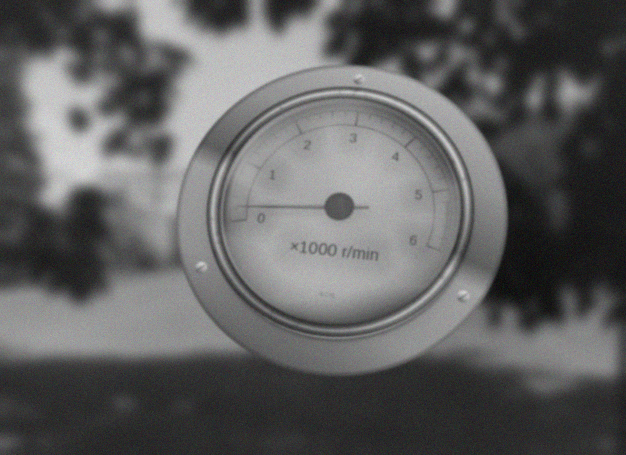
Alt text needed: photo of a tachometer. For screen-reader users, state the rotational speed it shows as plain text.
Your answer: 200 rpm
